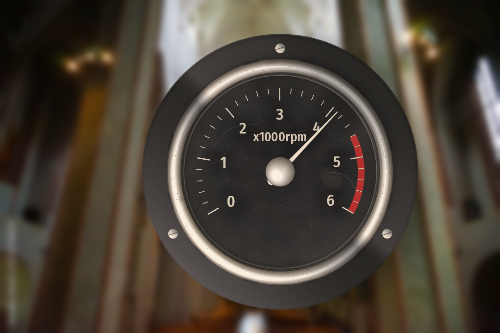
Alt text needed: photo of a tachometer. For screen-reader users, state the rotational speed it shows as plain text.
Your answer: 4100 rpm
